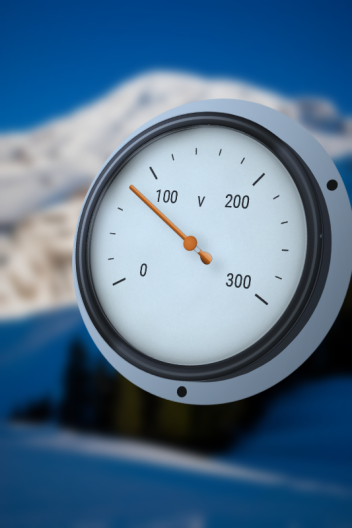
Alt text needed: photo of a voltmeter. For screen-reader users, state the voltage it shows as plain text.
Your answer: 80 V
